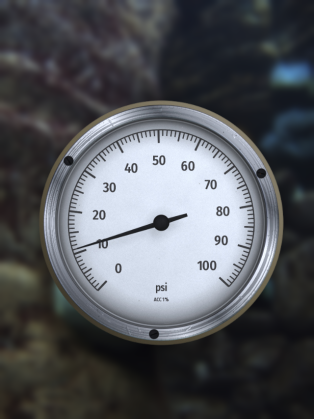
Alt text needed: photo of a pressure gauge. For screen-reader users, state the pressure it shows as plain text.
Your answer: 11 psi
